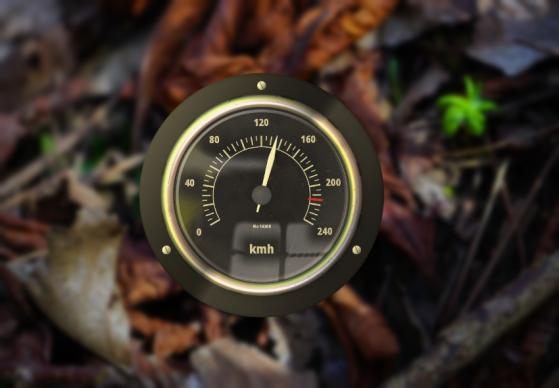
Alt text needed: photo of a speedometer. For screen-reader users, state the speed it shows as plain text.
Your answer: 135 km/h
